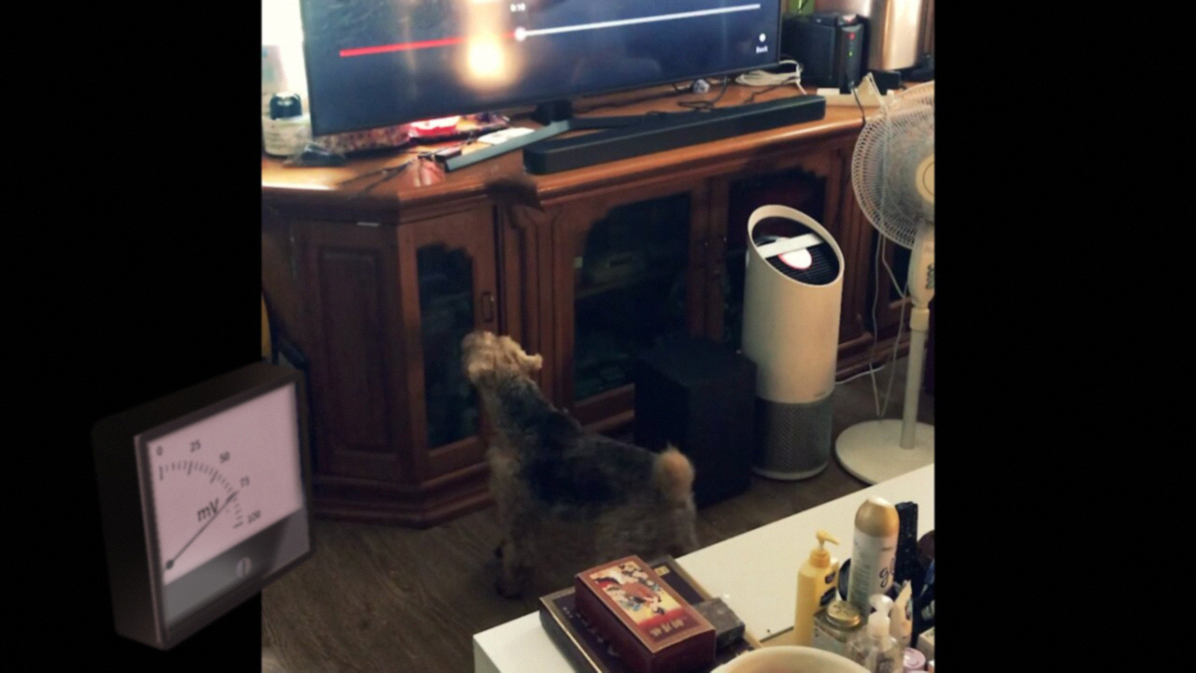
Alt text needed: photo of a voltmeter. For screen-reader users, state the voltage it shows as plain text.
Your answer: 75 mV
